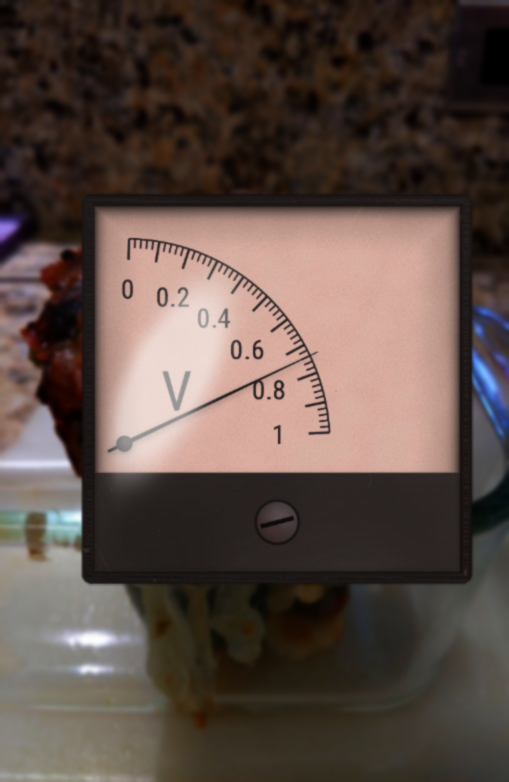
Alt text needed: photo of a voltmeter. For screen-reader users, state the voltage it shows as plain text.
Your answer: 0.74 V
